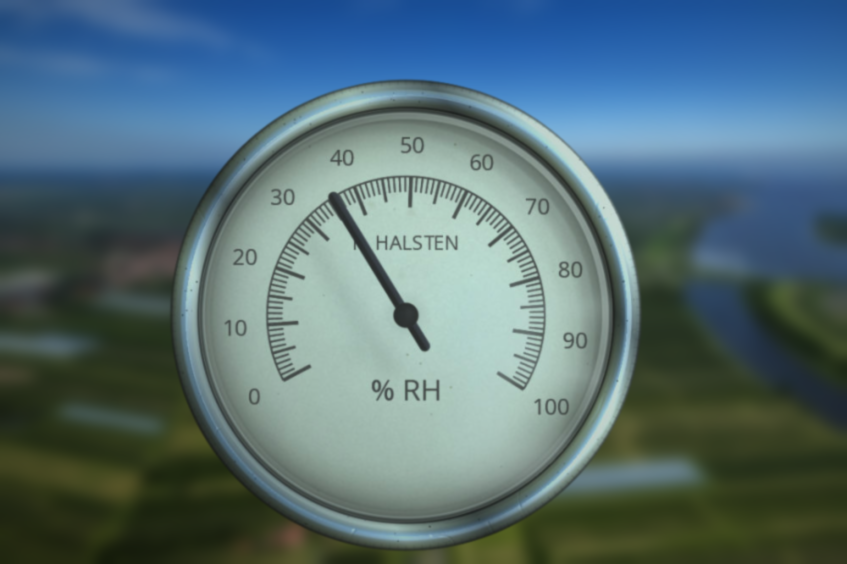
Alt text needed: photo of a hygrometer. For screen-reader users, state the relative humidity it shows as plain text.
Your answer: 36 %
